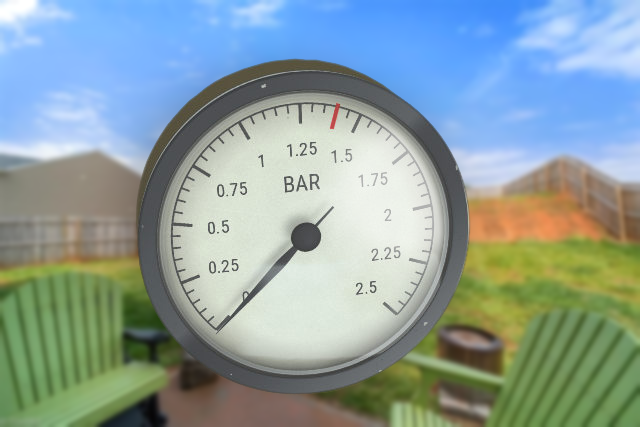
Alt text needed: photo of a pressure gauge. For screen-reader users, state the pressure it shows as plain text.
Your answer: 0 bar
